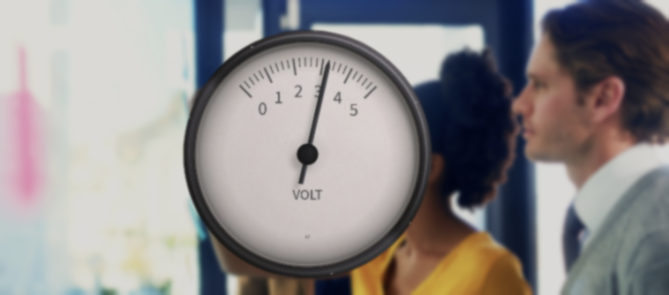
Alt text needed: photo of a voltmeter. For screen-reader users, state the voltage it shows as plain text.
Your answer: 3.2 V
